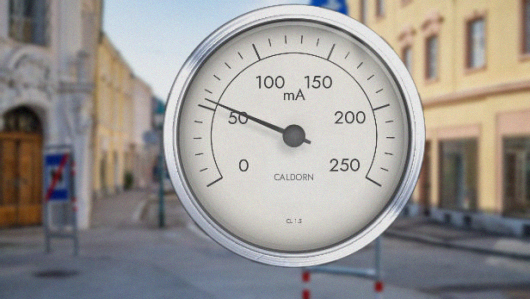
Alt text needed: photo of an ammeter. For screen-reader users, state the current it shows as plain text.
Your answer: 55 mA
